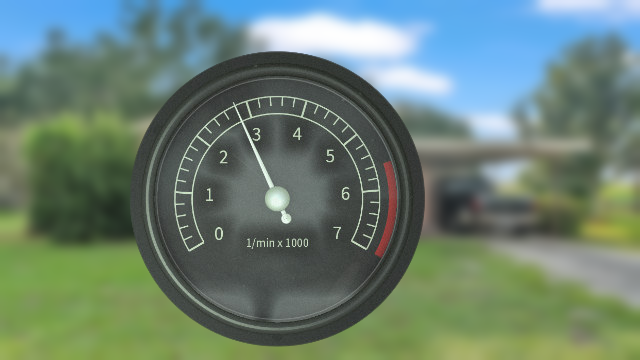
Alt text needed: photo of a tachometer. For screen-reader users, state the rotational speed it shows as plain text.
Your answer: 2800 rpm
